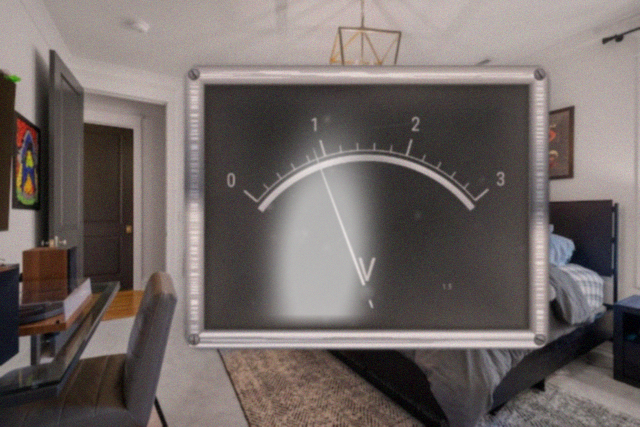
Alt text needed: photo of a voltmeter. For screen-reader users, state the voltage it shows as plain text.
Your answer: 0.9 V
